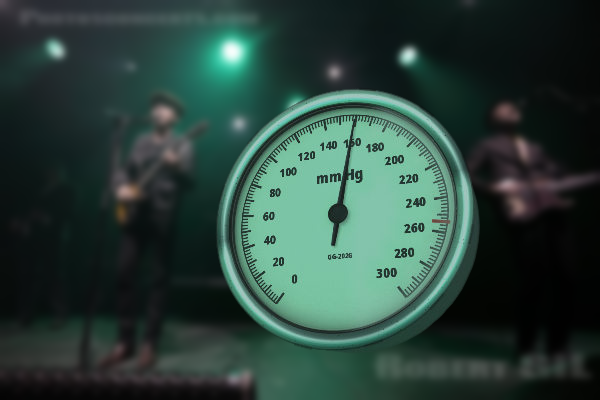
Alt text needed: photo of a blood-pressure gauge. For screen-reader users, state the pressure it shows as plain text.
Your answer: 160 mmHg
